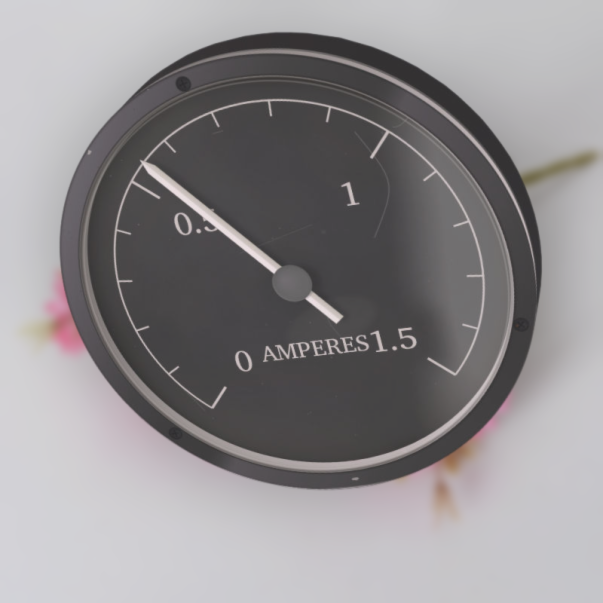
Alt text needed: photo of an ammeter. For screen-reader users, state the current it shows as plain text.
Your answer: 0.55 A
